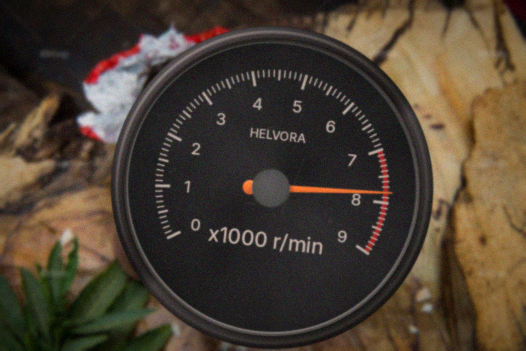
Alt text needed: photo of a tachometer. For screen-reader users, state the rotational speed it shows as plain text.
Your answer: 7800 rpm
